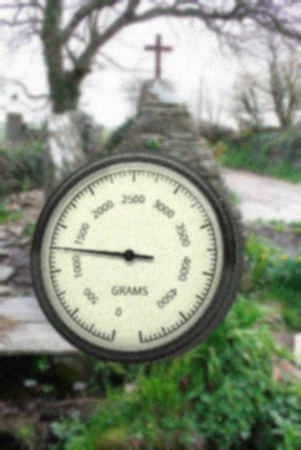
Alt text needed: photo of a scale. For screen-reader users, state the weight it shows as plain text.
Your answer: 1250 g
